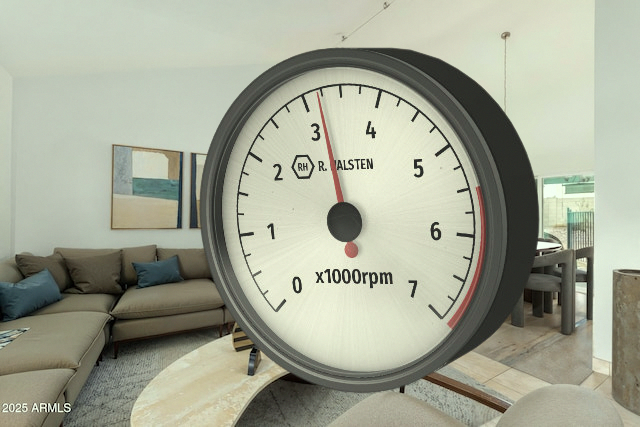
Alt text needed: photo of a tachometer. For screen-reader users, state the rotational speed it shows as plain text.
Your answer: 3250 rpm
